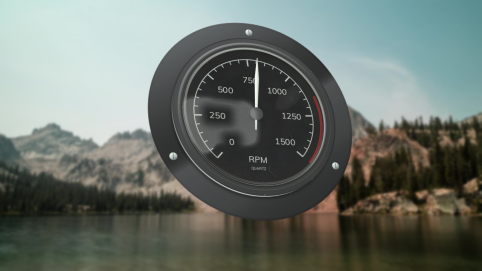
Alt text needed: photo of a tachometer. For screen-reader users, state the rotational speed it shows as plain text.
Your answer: 800 rpm
